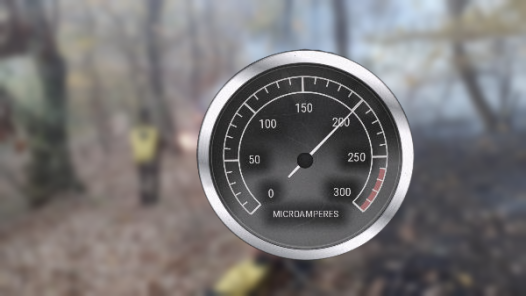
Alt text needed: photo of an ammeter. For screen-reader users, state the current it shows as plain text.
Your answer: 200 µA
